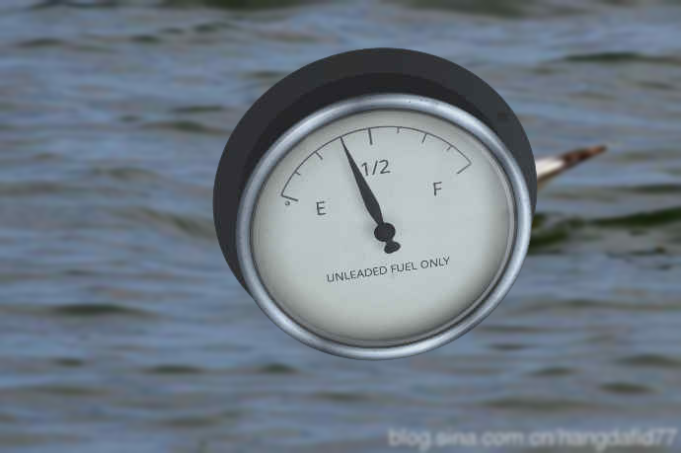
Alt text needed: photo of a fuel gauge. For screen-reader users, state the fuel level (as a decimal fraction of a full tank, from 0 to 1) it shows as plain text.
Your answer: 0.375
